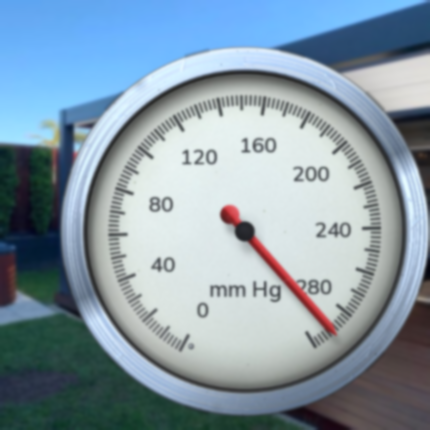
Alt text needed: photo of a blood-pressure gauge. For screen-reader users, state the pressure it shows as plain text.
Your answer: 290 mmHg
